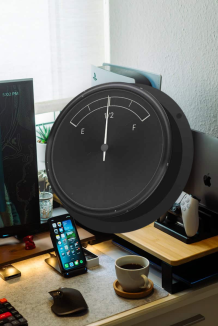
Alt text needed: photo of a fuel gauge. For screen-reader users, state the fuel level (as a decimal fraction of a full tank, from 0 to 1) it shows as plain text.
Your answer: 0.5
